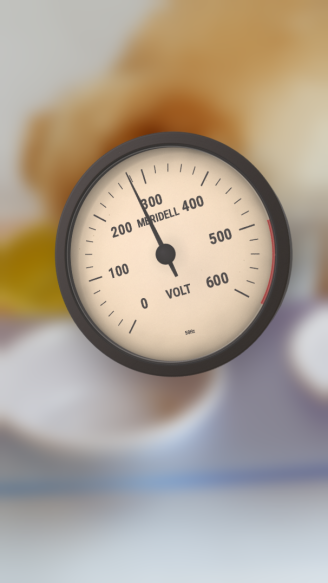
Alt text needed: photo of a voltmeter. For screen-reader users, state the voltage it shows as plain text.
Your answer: 280 V
